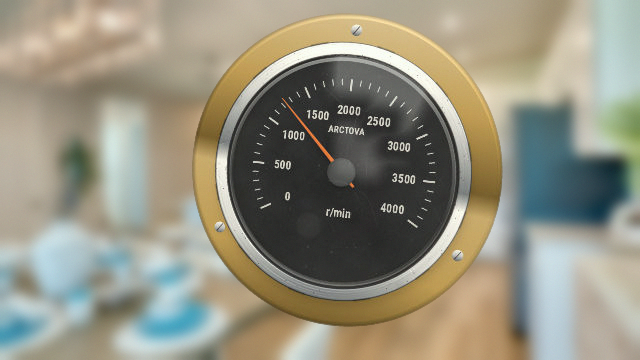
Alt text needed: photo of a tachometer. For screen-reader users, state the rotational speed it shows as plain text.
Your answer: 1250 rpm
